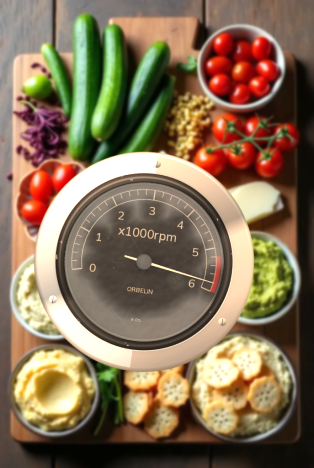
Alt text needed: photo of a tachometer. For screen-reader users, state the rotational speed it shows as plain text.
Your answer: 5800 rpm
